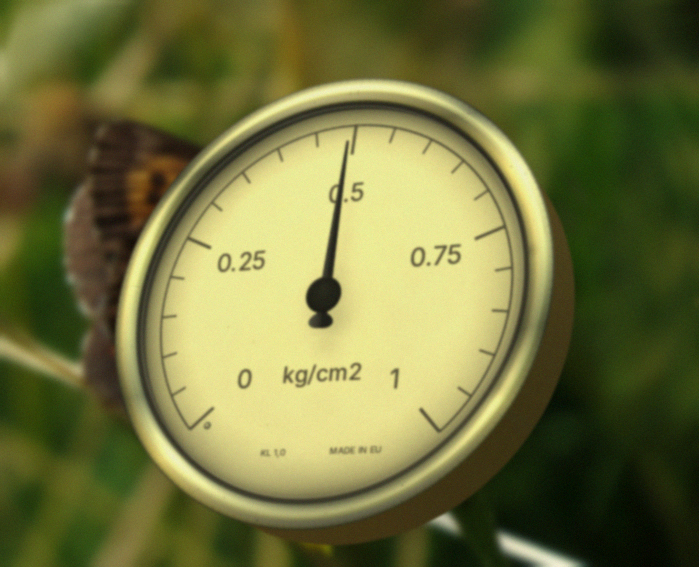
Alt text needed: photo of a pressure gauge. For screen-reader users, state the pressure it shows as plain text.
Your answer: 0.5 kg/cm²
